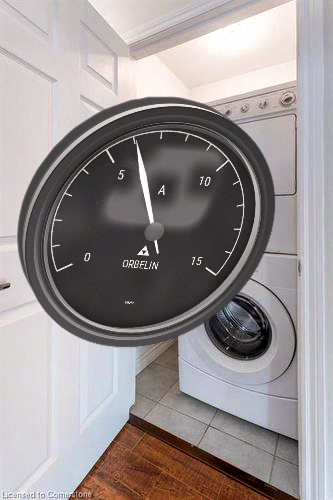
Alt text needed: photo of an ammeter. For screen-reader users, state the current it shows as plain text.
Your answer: 6 A
